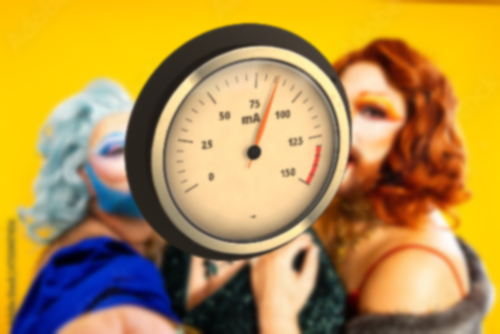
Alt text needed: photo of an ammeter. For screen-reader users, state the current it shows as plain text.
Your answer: 85 mA
